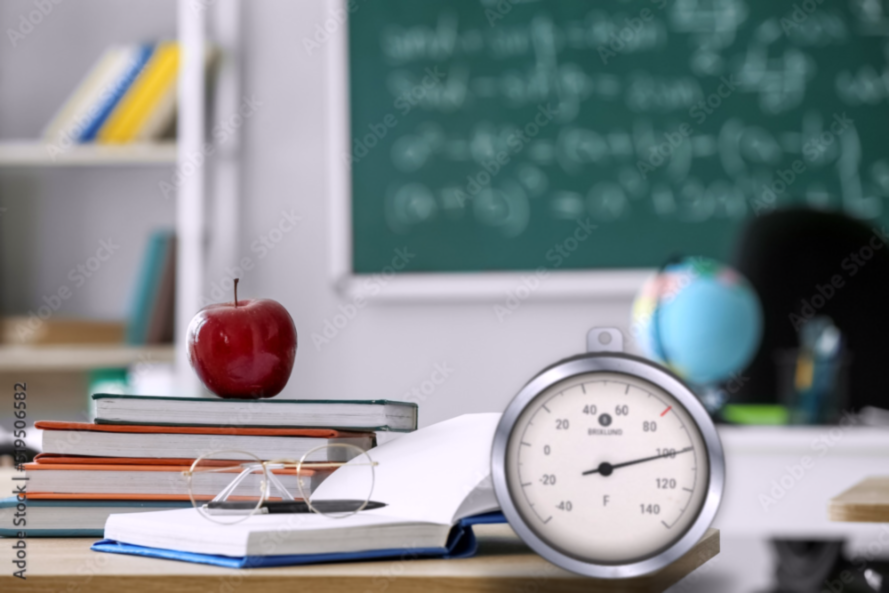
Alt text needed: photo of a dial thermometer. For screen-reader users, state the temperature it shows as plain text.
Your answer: 100 °F
